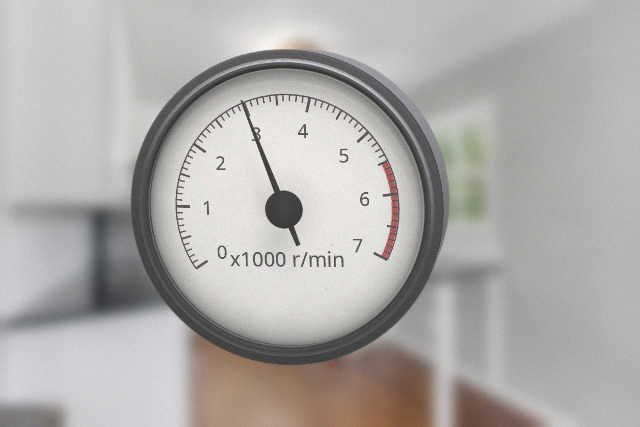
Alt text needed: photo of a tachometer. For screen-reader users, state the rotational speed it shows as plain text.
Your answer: 3000 rpm
